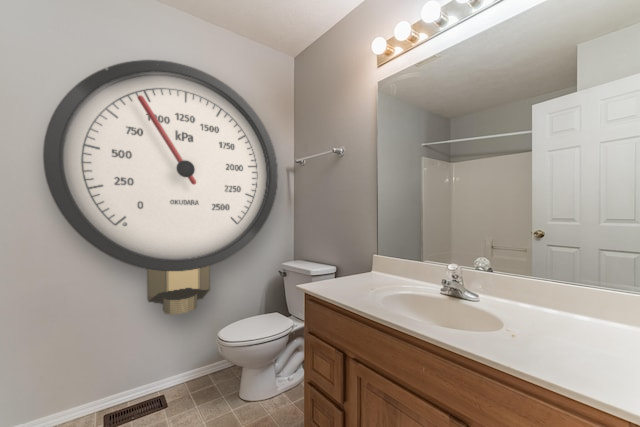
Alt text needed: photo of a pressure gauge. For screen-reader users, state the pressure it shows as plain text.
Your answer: 950 kPa
